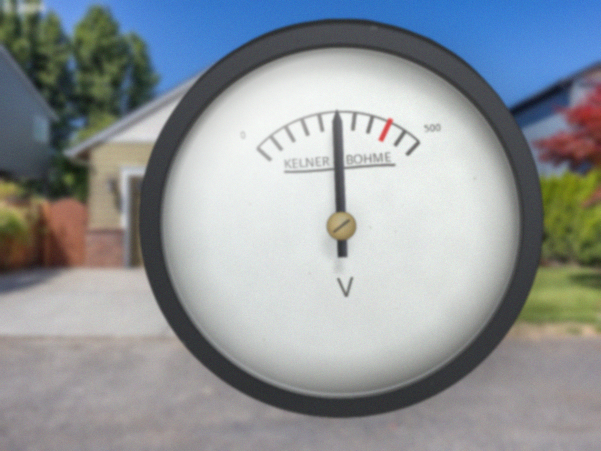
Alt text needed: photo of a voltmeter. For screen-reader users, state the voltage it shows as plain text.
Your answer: 250 V
